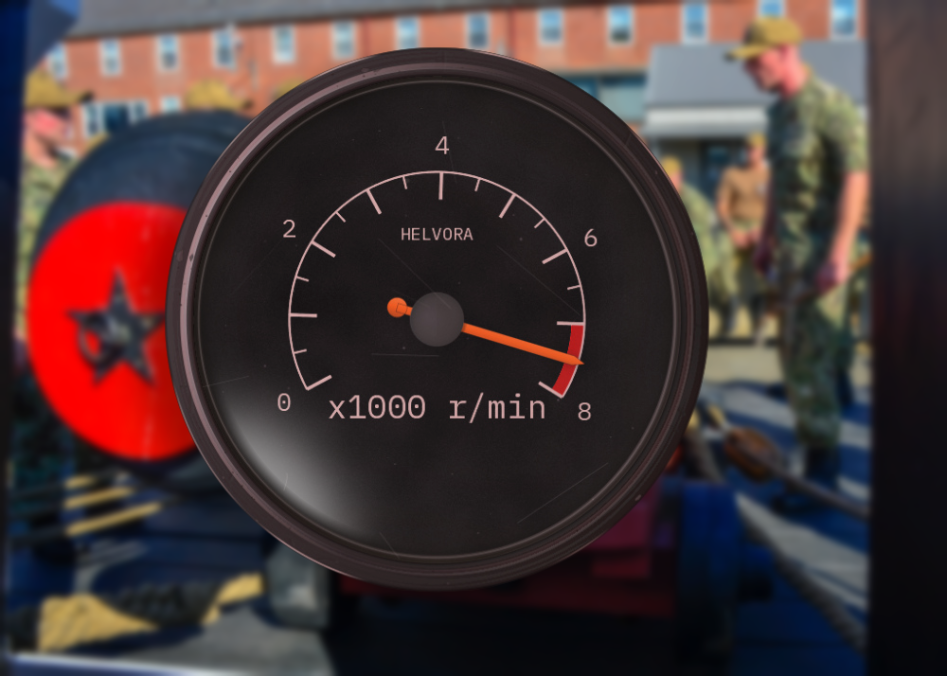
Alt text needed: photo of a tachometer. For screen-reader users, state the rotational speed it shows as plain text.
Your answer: 7500 rpm
